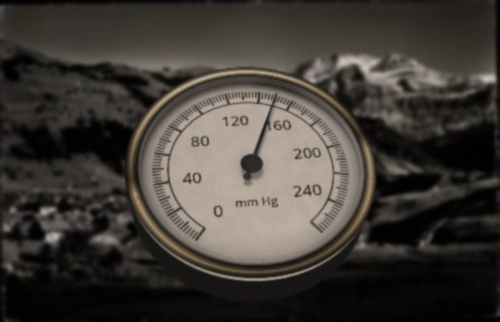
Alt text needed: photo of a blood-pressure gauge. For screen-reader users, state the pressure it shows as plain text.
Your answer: 150 mmHg
